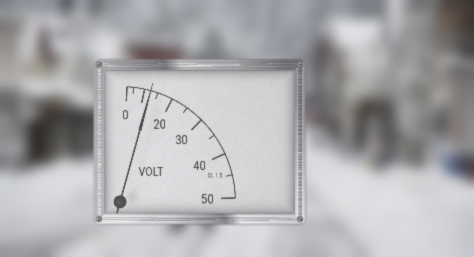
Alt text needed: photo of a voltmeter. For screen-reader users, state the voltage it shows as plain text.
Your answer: 12.5 V
